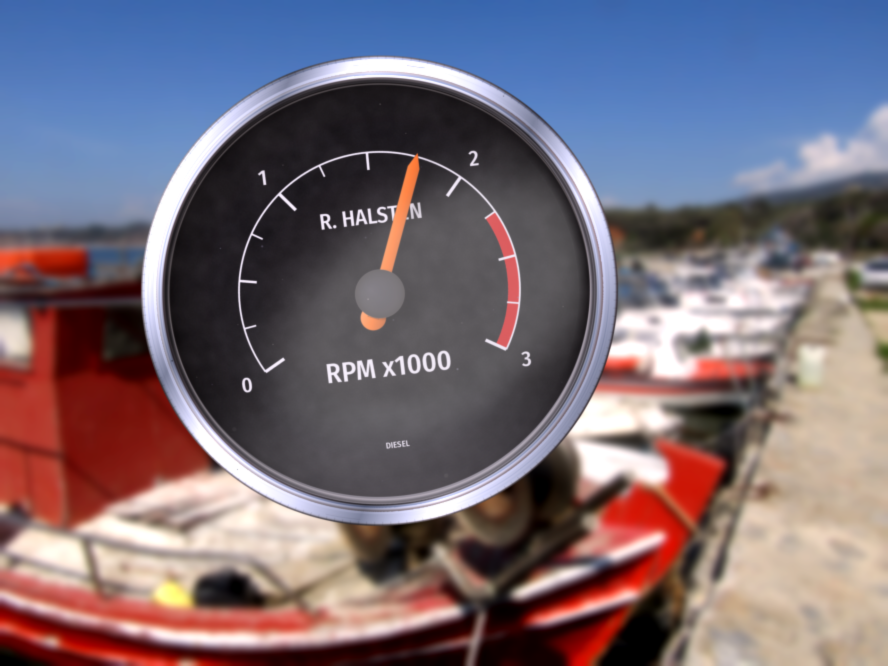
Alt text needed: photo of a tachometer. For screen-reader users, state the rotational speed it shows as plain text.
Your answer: 1750 rpm
